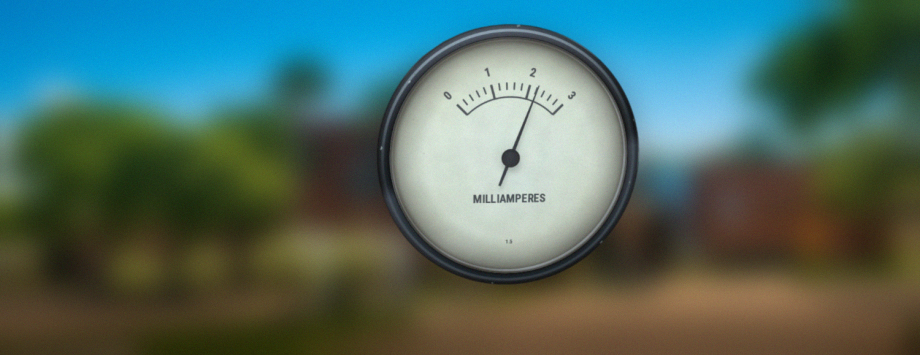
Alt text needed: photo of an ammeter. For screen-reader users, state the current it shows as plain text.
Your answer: 2.2 mA
